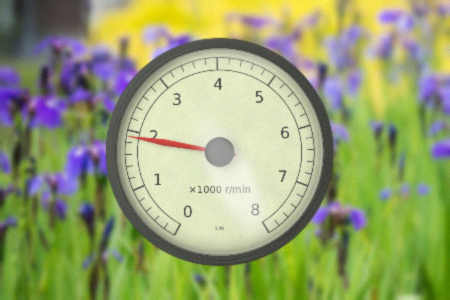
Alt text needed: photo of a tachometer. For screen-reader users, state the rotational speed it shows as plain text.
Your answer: 1900 rpm
